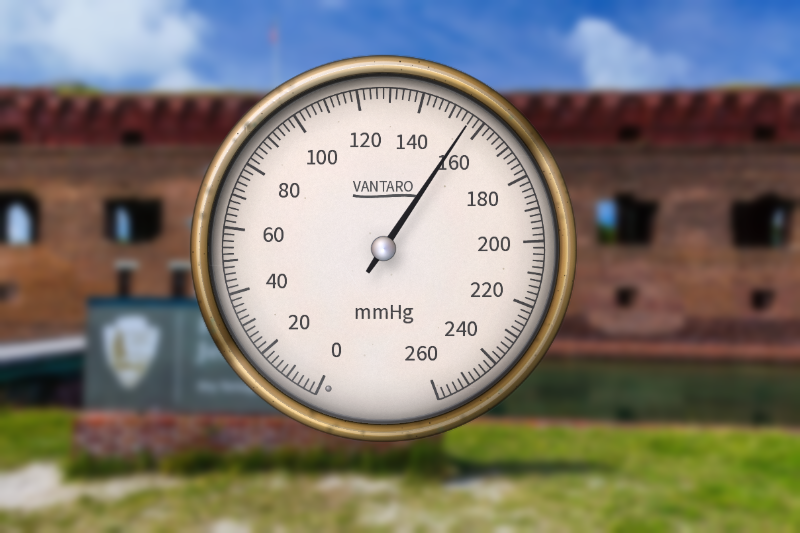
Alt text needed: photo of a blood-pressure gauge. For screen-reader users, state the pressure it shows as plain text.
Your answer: 156 mmHg
